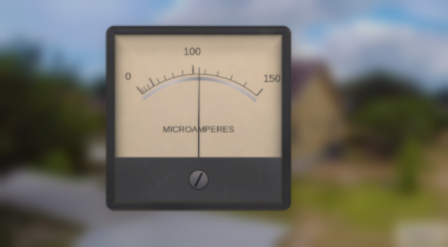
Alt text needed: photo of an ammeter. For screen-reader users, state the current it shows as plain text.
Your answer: 105 µA
